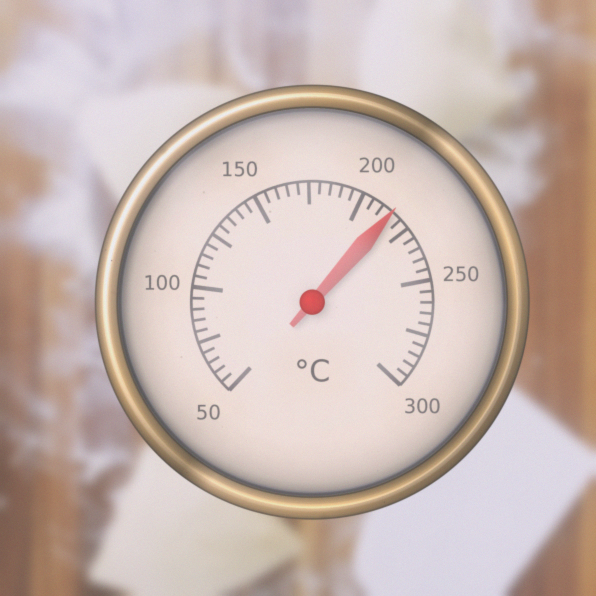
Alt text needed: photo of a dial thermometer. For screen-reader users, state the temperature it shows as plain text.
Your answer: 215 °C
